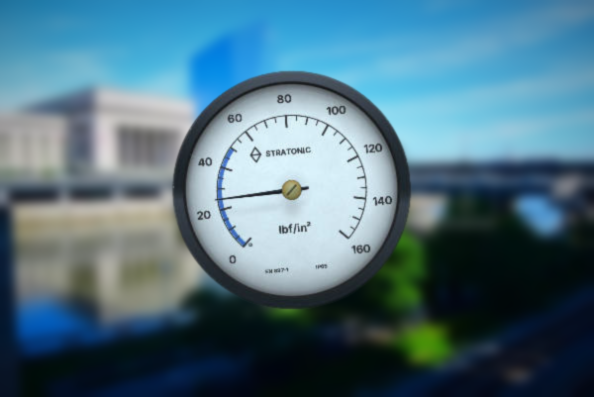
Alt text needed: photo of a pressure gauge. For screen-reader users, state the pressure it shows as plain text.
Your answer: 25 psi
